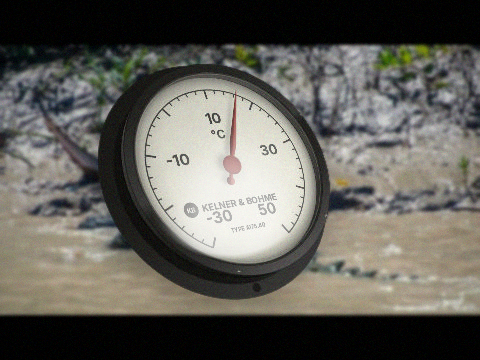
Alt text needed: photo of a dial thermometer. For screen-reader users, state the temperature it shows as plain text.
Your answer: 16 °C
